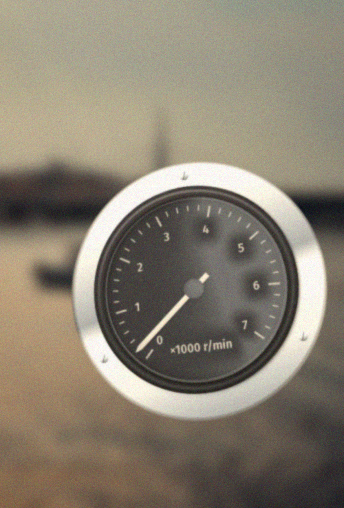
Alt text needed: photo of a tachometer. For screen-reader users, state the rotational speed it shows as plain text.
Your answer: 200 rpm
